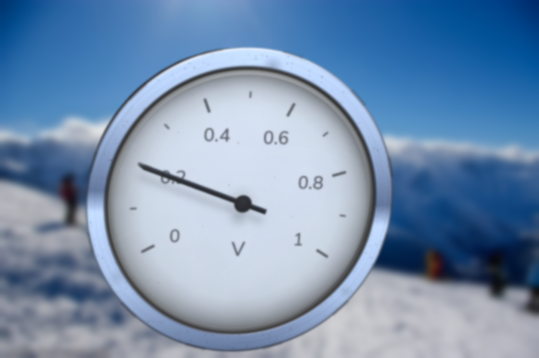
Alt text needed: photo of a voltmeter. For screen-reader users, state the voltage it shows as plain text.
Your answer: 0.2 V
